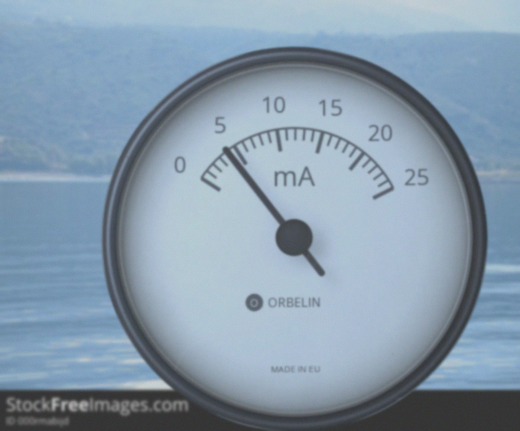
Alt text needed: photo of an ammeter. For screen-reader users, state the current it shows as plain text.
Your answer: 4 mA
